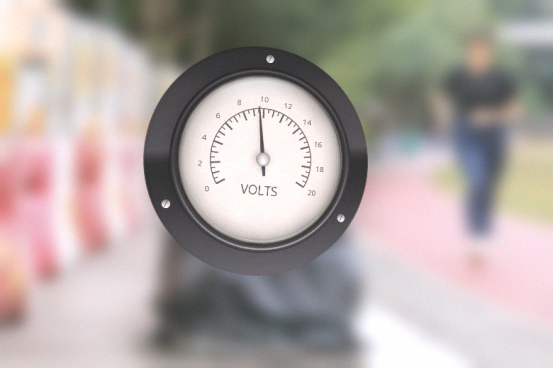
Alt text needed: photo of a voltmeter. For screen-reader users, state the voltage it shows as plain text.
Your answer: 9.5 V
